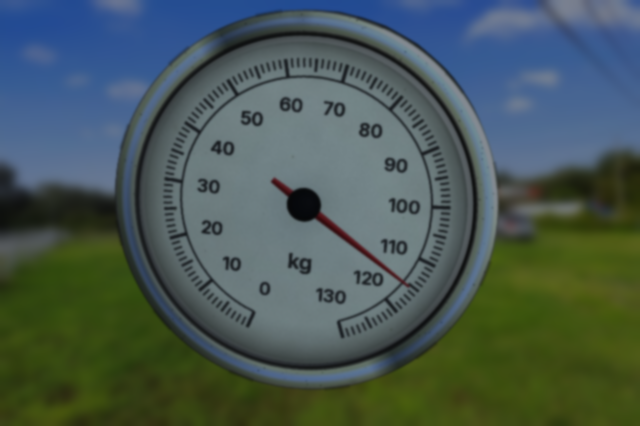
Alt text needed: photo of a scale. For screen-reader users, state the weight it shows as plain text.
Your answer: 115 kg
